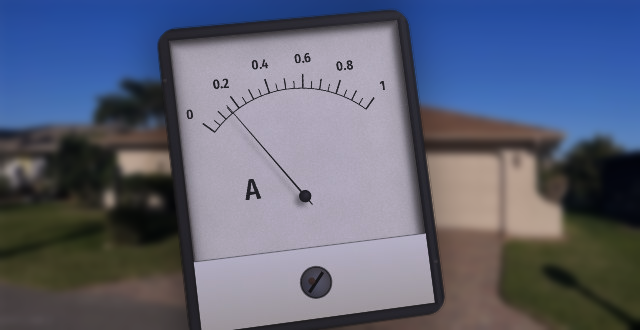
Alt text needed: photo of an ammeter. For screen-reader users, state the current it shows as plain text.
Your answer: 0.15 A
